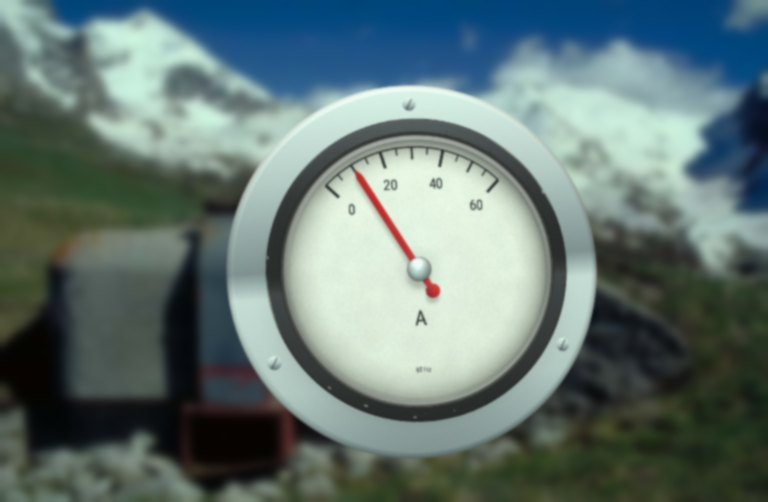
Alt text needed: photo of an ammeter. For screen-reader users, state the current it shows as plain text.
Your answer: 10 A
